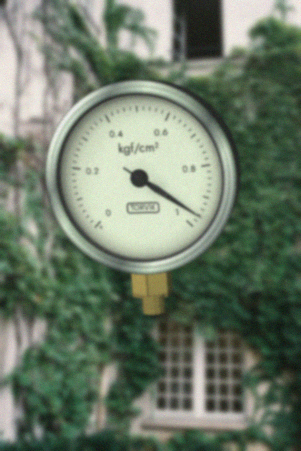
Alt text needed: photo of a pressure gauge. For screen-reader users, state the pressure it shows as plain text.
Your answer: 0.96 kg/cm²
